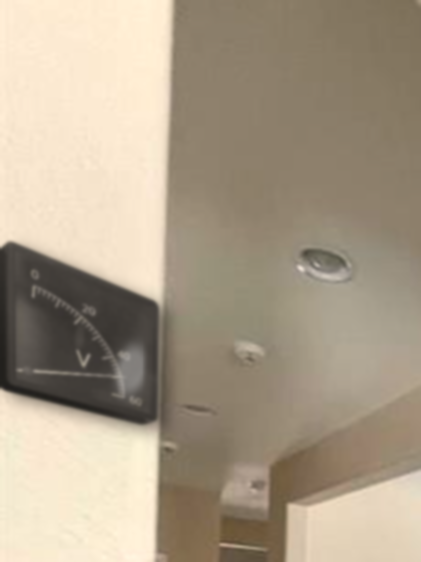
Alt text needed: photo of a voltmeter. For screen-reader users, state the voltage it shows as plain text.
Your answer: 50 V
